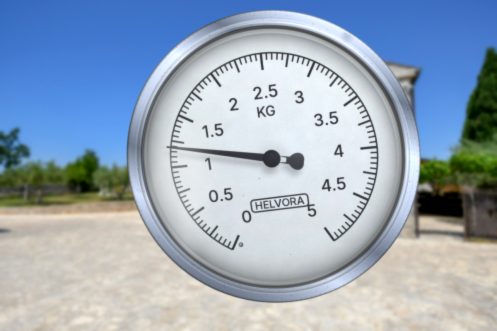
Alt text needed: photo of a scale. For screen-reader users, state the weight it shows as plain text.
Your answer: 1.2 kg
